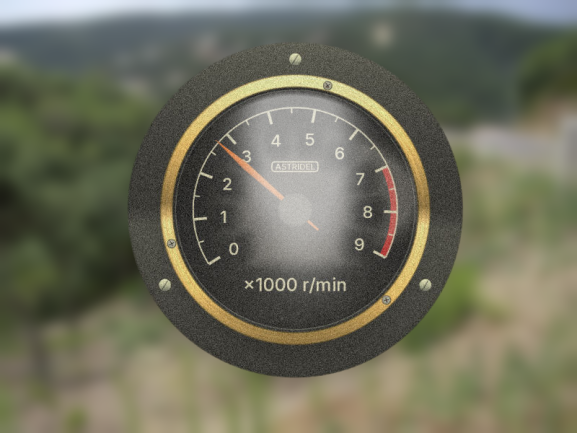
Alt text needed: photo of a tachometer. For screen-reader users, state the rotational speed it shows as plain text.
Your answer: 2750 rpm
